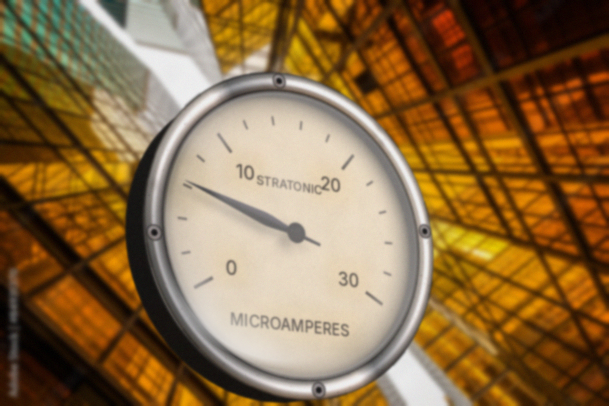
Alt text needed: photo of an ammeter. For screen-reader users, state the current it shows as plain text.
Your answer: 6 µA
